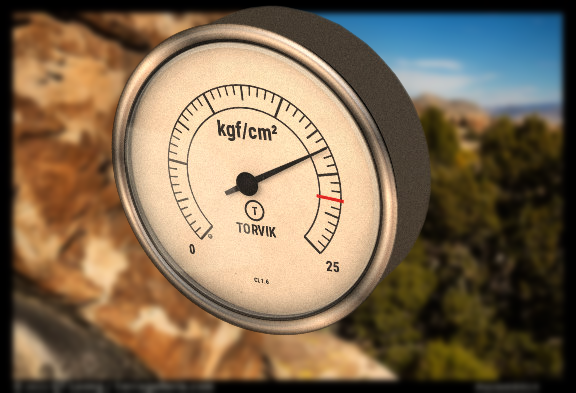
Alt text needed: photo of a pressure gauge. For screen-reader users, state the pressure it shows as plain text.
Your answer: 18.5 kg/cm²
